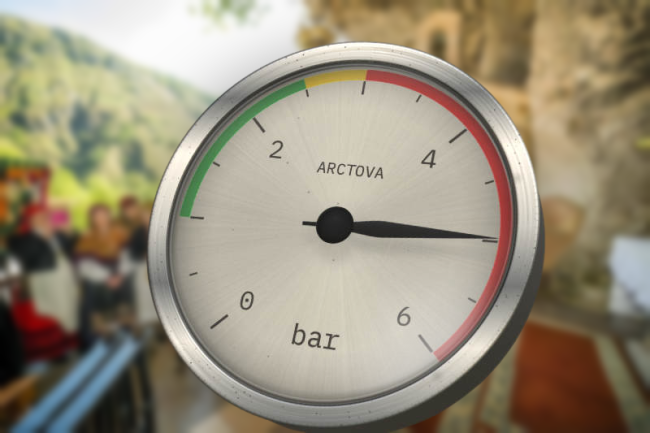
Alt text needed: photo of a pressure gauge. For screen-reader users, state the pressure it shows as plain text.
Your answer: 5 bar
